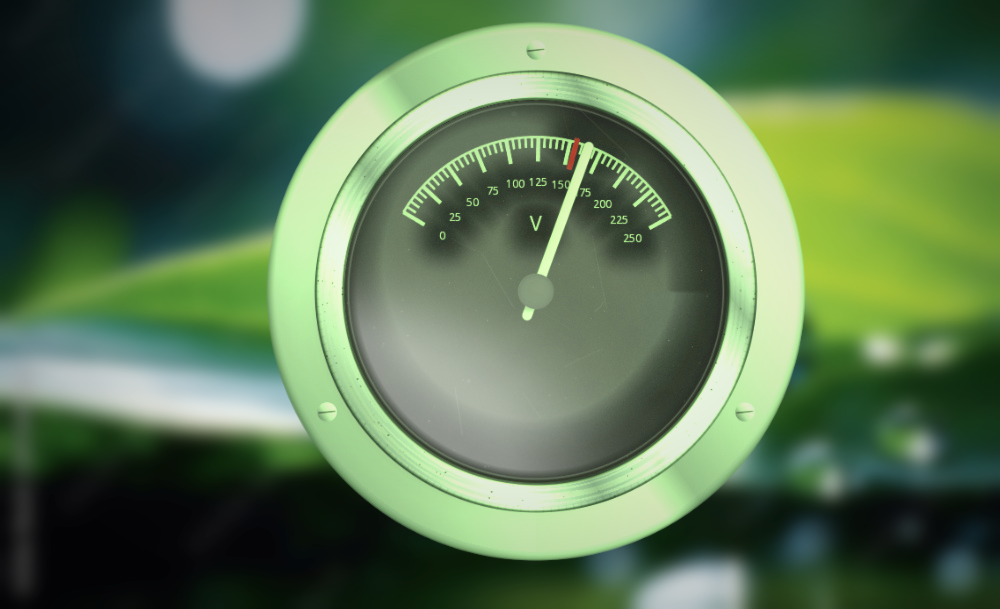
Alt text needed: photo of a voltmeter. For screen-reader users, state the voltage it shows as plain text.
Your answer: 165 V
